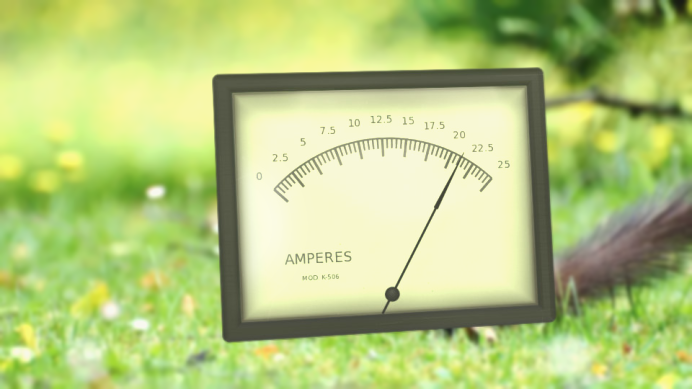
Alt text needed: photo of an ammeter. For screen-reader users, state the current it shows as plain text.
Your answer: 21 A
